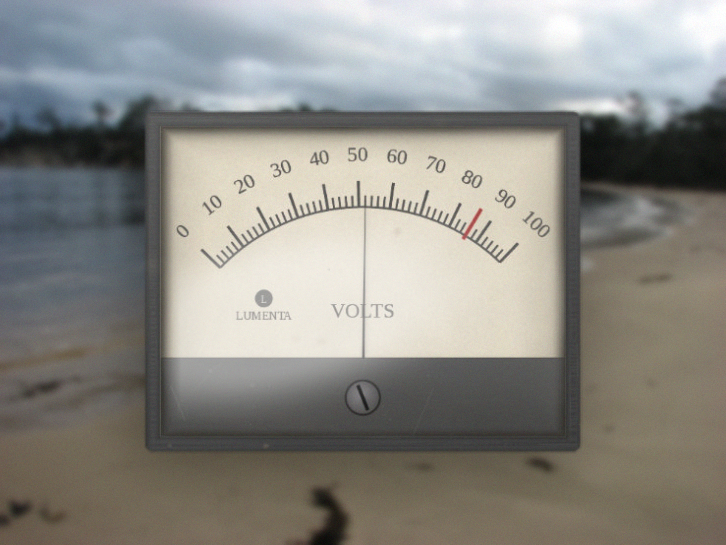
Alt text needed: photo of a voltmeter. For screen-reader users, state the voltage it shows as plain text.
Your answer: 52 V
